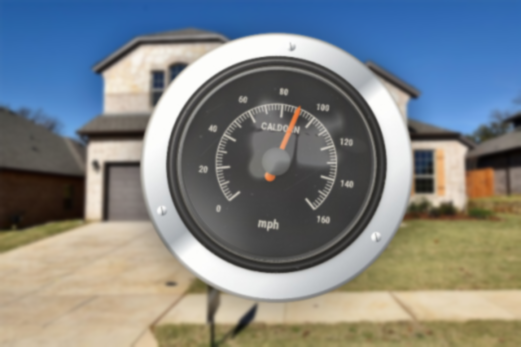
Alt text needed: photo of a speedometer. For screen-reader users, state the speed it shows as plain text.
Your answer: 90 mph
